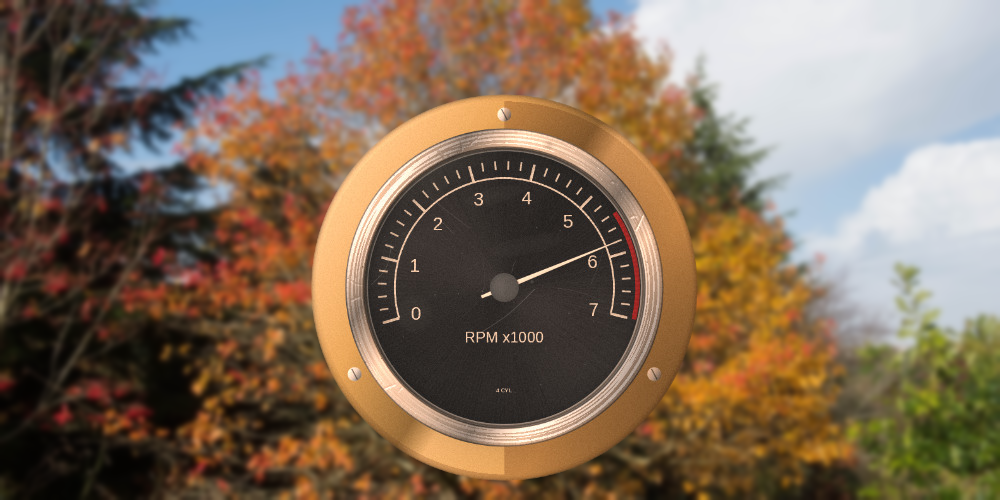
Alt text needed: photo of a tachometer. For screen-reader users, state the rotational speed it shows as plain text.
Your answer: 5800 rpm
